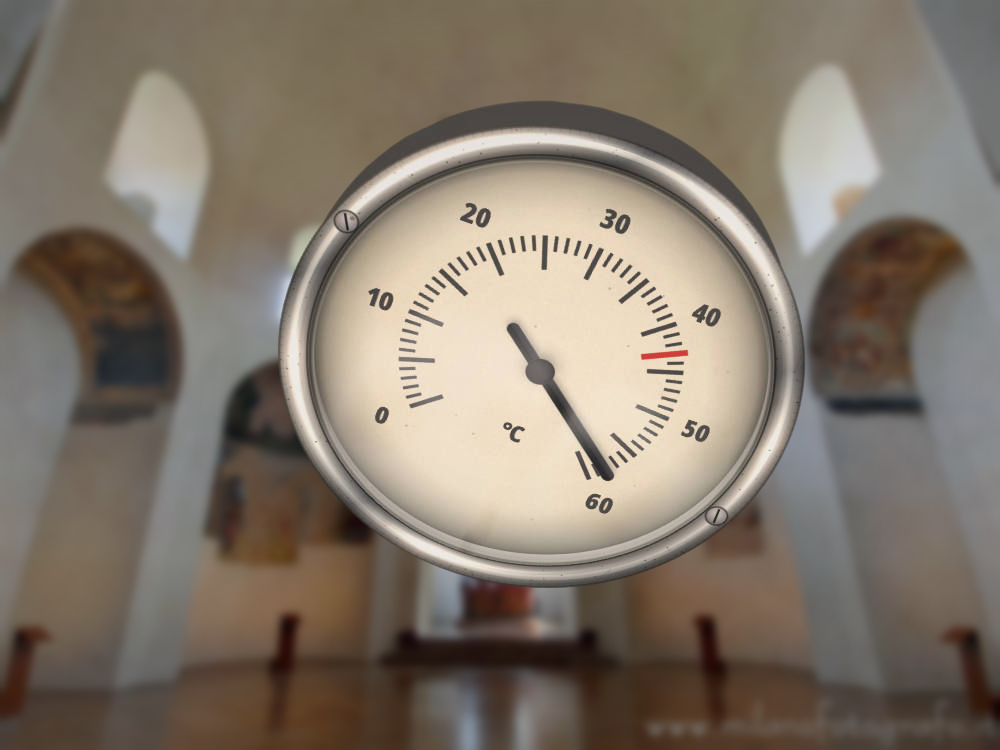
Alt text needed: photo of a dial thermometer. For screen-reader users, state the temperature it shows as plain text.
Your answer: 58 °C
